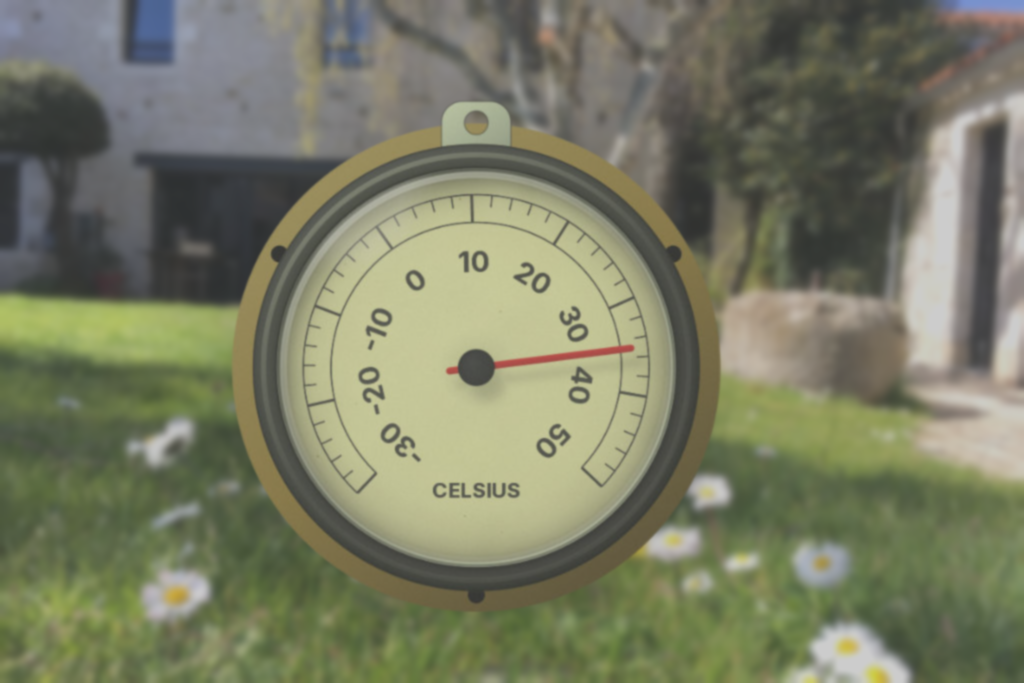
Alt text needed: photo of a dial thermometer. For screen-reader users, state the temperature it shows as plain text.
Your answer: 35 °C
